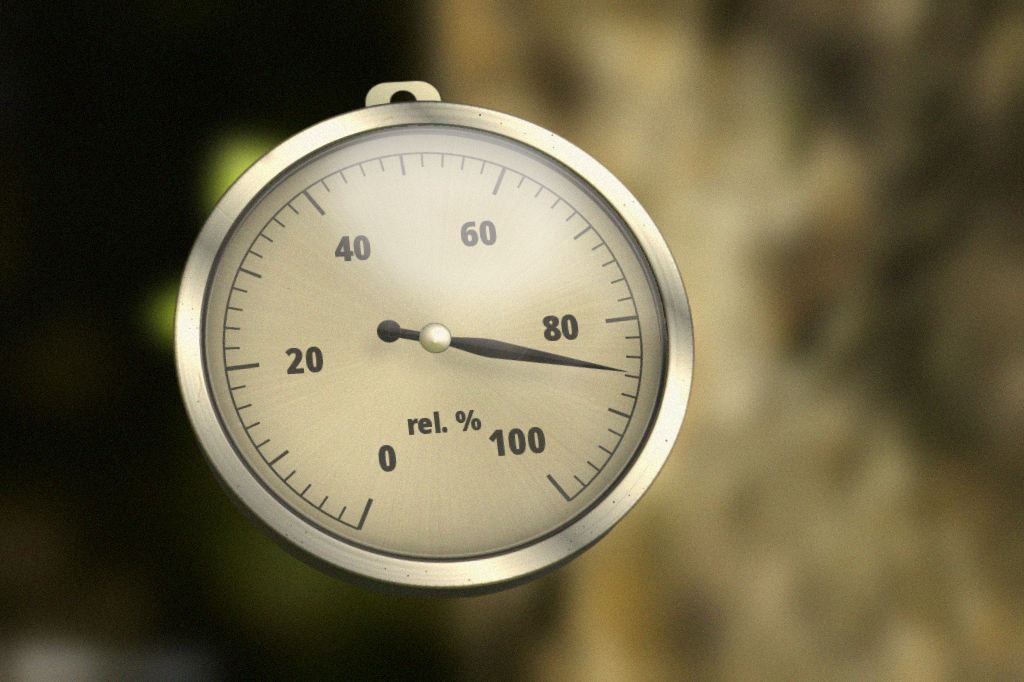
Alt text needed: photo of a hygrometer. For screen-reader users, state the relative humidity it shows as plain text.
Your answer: 86 %
